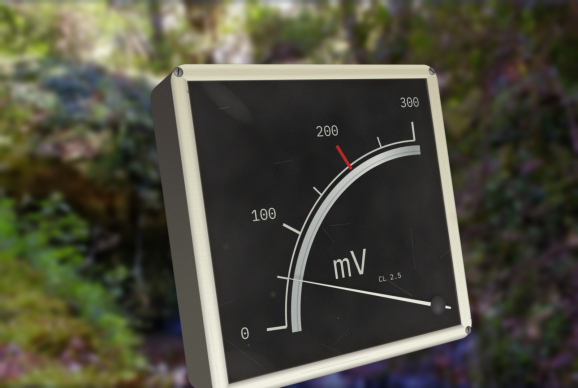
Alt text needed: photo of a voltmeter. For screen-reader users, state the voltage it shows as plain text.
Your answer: 50 mV
